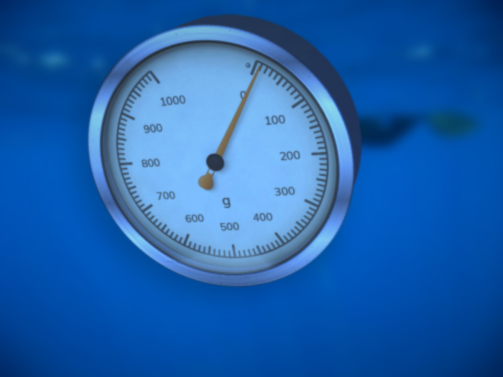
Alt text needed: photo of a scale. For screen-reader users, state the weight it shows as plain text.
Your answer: 10 g
